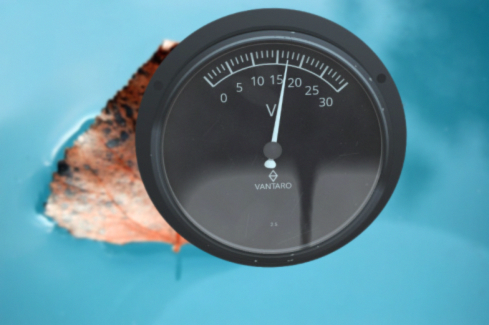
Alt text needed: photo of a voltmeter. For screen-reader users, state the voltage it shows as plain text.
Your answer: 17 V
